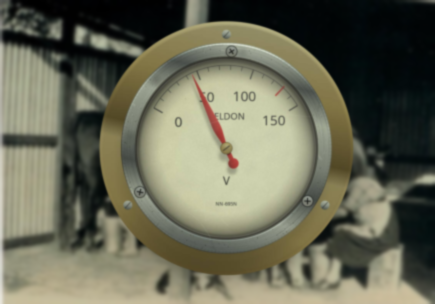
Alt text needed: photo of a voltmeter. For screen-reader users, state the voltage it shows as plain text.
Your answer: 45 V
